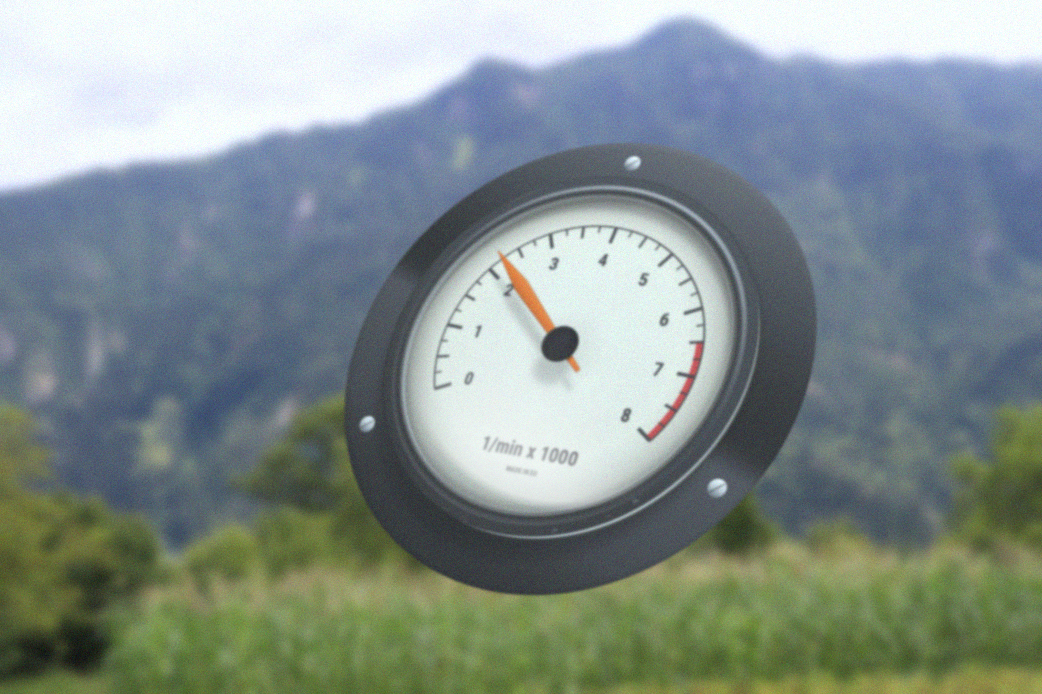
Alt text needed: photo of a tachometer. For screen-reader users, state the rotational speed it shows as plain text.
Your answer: 2250 rpm
